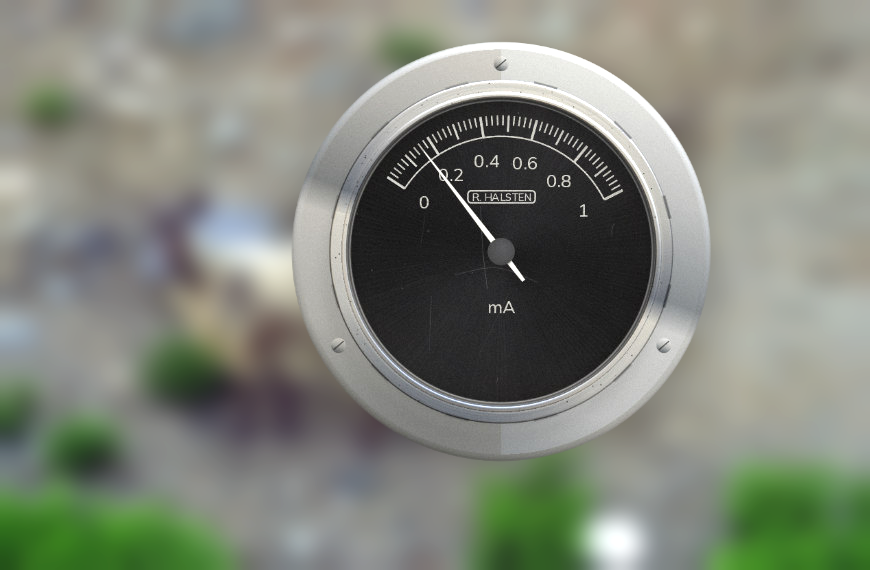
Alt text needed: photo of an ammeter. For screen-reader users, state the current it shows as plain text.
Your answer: 0.16 mA
